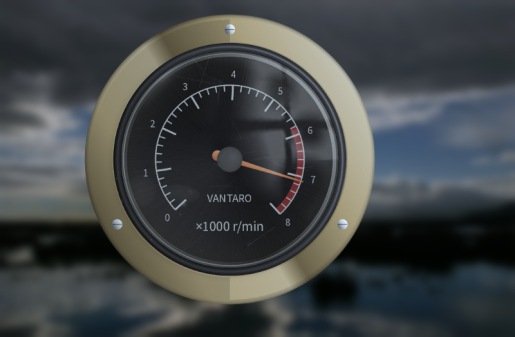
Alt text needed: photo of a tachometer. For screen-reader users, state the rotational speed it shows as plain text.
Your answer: 7100 rpm
